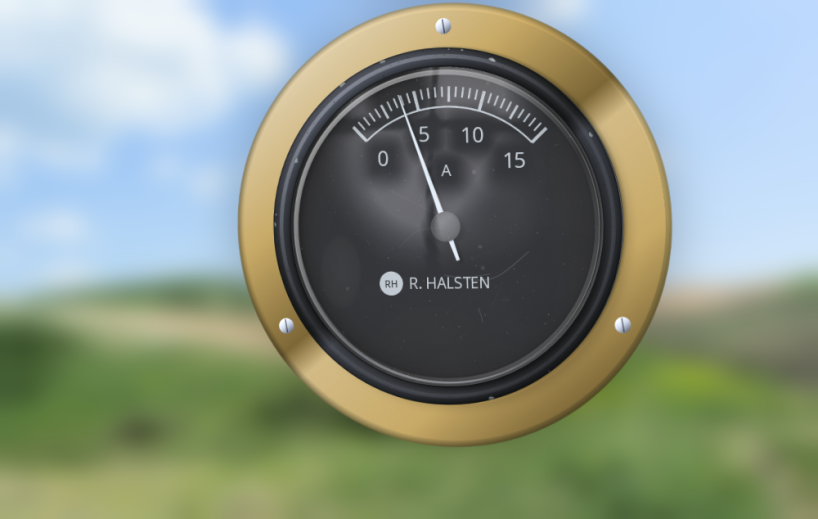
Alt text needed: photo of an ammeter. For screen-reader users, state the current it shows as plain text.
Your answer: 4 A
